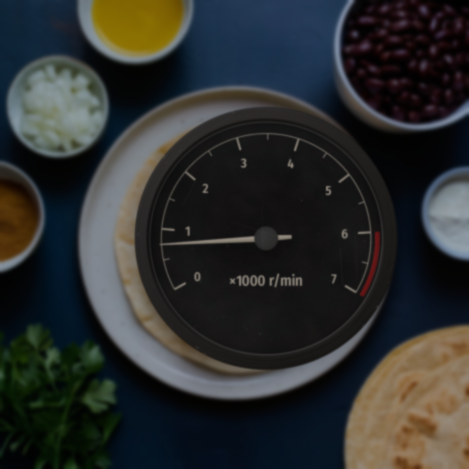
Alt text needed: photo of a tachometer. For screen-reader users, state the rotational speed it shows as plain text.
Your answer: 750 rpm
